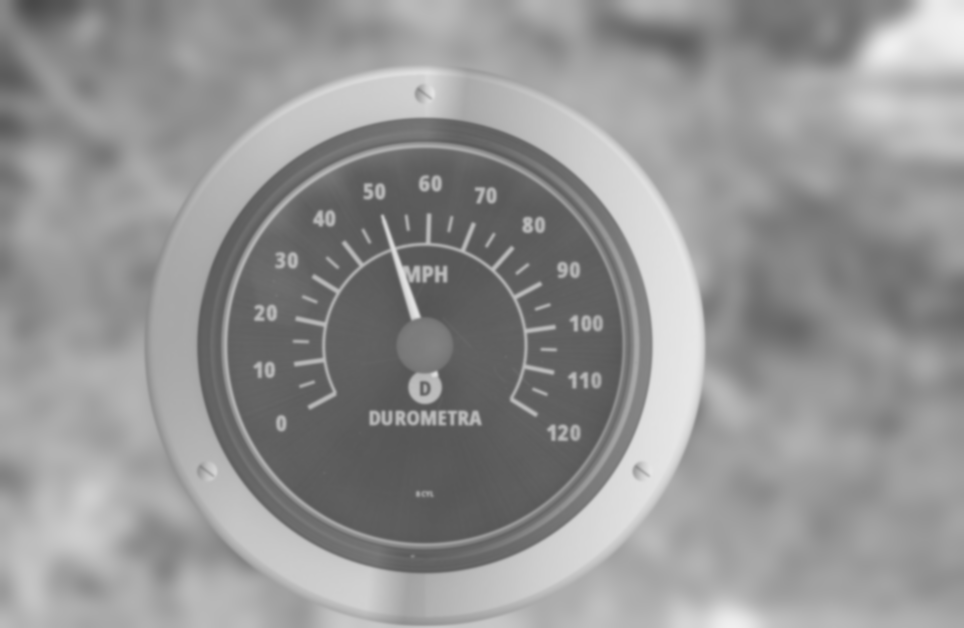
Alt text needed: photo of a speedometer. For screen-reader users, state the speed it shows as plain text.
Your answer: 50 mph
